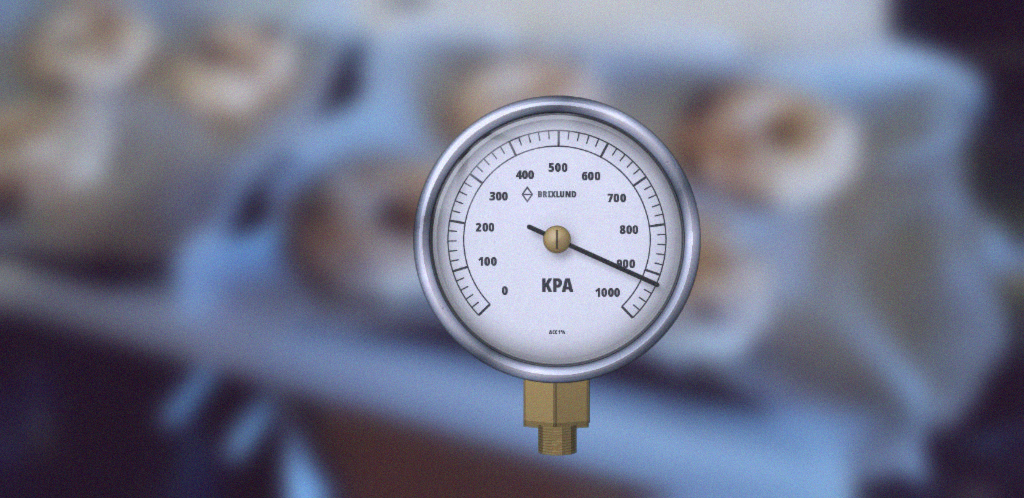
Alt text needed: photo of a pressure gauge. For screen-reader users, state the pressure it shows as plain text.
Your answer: 920 kPa
